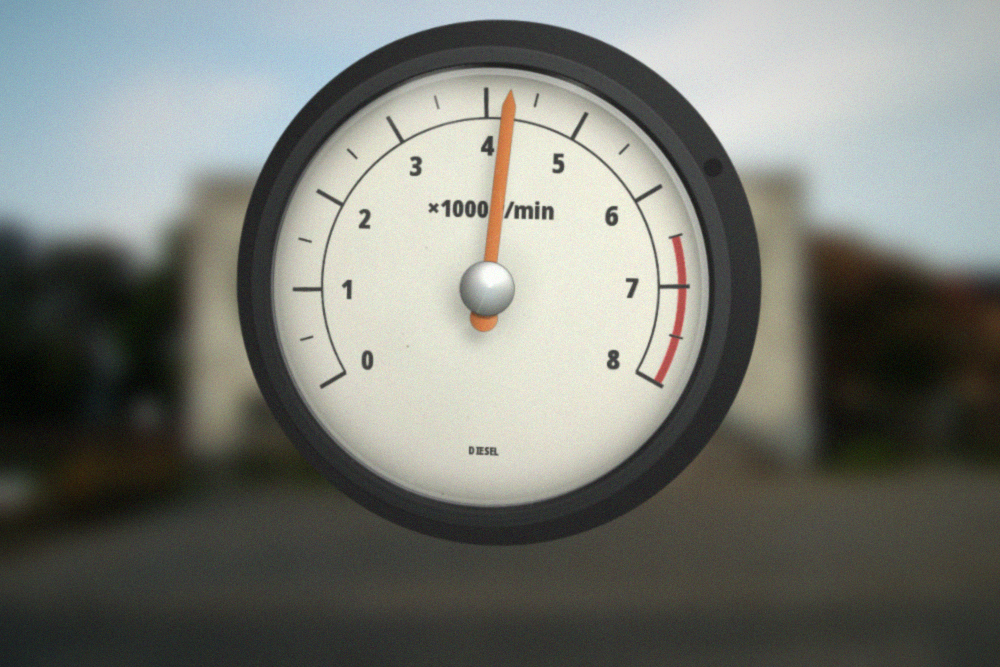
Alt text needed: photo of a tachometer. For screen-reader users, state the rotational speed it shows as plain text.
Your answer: 4250 rpm
